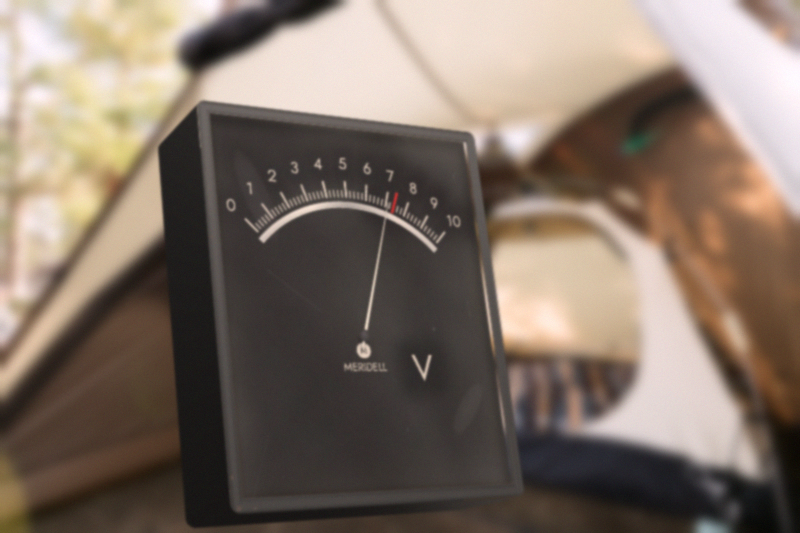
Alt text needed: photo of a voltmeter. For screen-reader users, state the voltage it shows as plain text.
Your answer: 7 V
